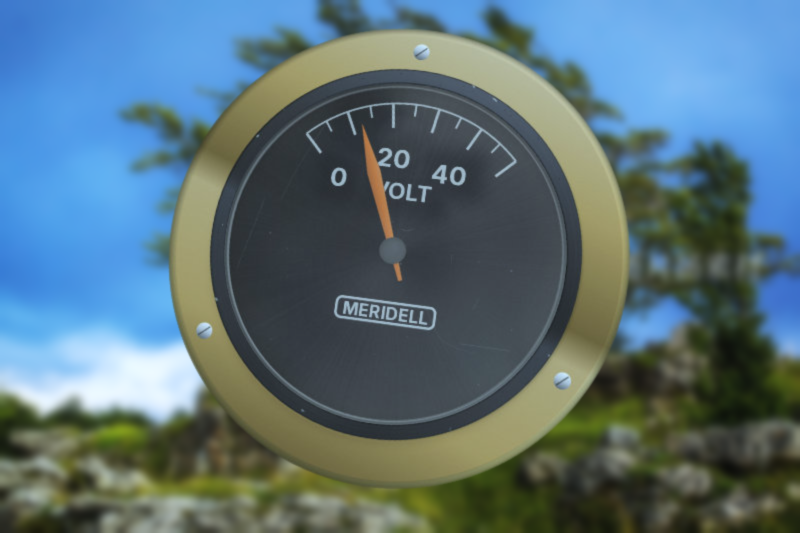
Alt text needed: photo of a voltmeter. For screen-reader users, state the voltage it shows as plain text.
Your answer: 12.5 V
